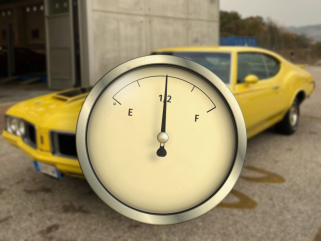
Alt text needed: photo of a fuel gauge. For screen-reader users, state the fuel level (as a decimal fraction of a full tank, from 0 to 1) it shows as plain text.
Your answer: 0.5
